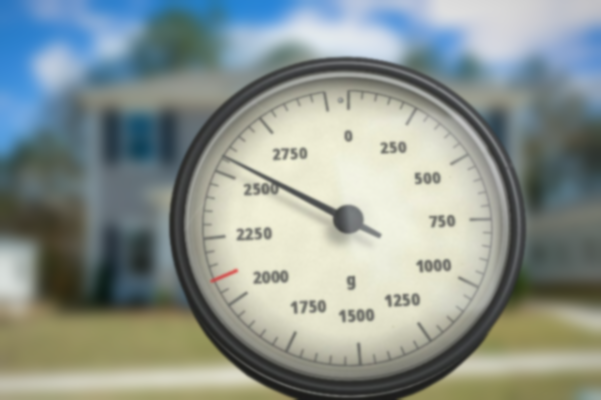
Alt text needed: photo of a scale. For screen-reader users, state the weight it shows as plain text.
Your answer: 2550 g
